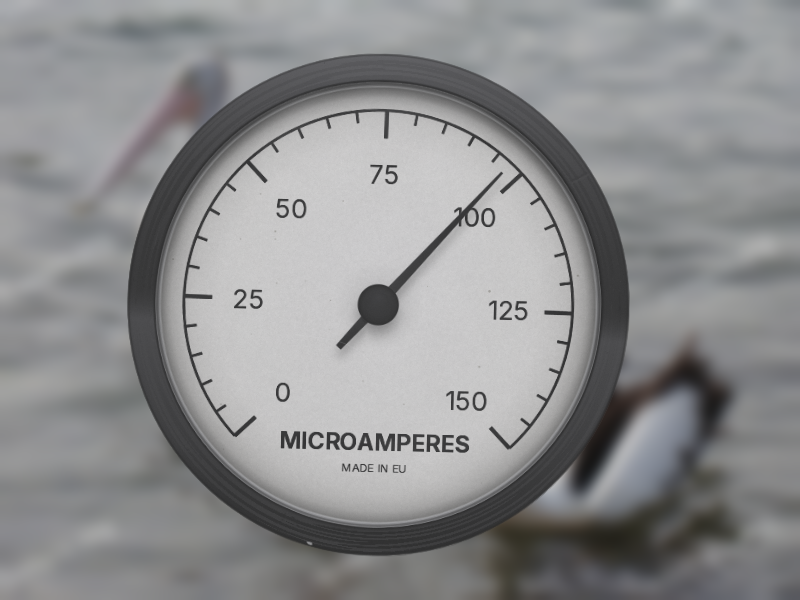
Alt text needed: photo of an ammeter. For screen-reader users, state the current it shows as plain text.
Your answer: 97.5 µA
